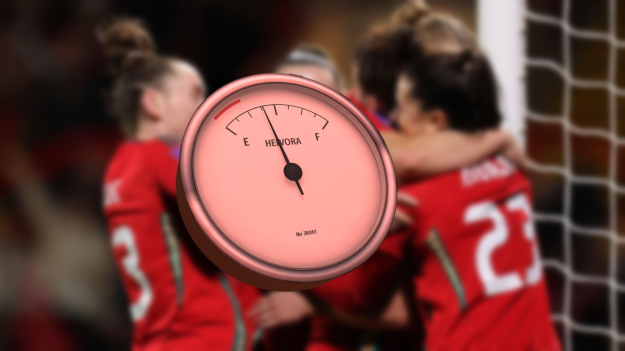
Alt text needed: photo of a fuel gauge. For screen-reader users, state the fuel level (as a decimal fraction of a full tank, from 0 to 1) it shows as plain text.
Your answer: 0.375
